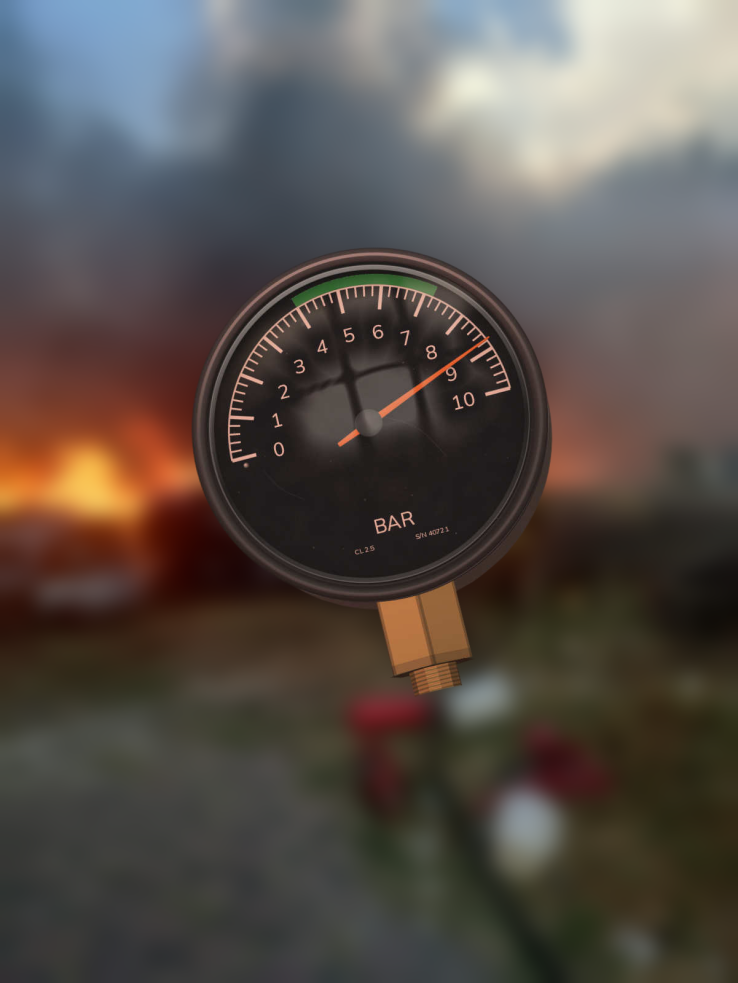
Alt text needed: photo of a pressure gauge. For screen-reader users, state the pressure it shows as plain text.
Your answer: 8.8 bar
